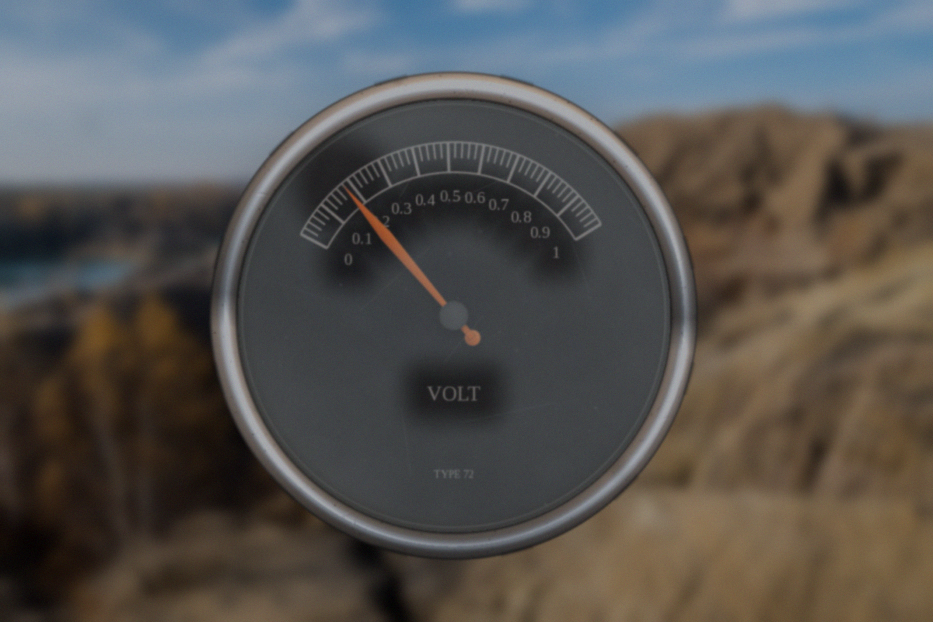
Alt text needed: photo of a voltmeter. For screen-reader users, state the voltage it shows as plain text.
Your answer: 0.18 V
